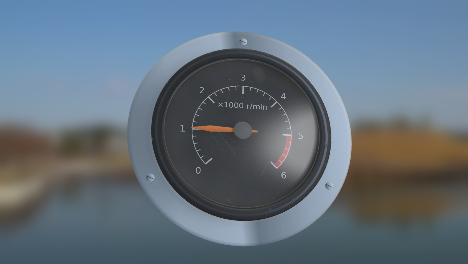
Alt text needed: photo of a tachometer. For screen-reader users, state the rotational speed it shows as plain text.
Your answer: 1000 rpm
